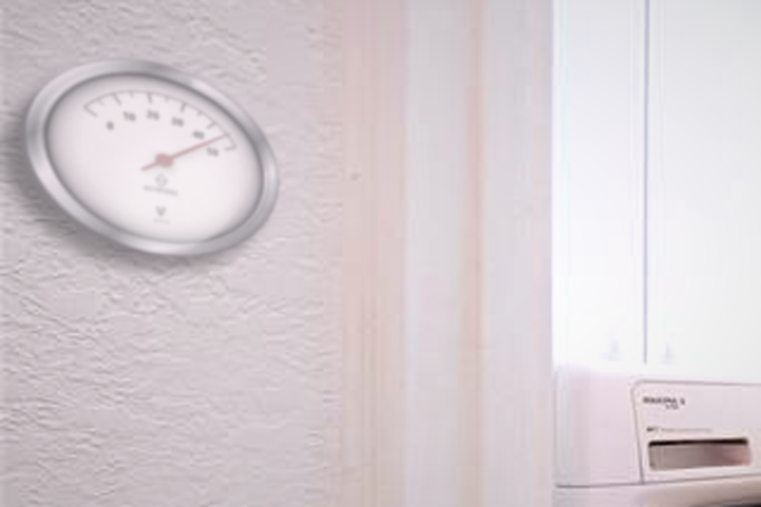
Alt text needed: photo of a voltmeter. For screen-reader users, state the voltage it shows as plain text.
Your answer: 45 V
